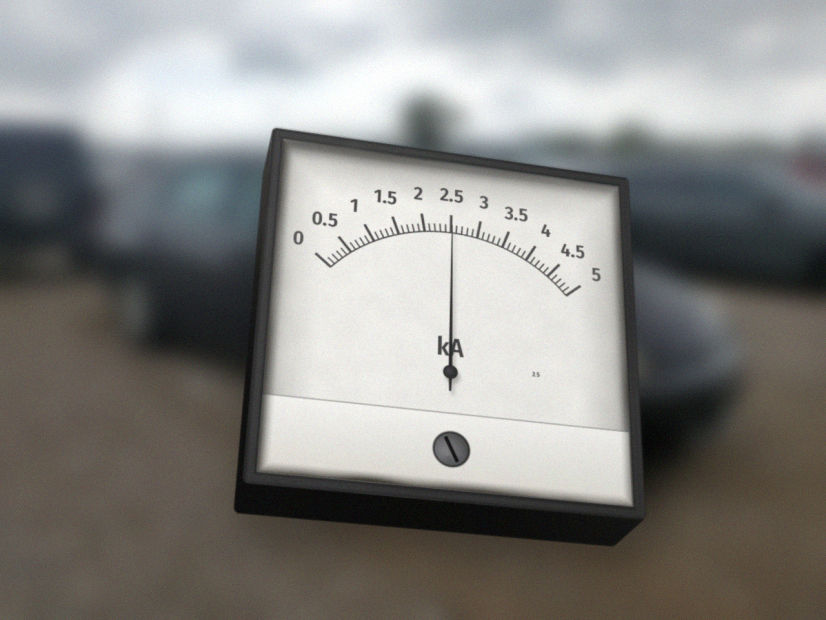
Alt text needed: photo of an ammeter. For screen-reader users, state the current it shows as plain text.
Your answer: 2.5 kA
